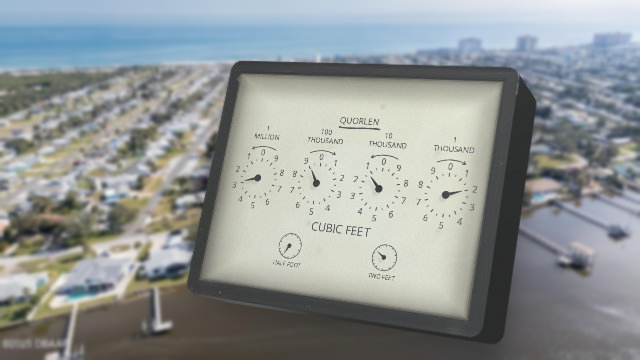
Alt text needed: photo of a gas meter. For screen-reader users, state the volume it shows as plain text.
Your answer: 291200 ft³
